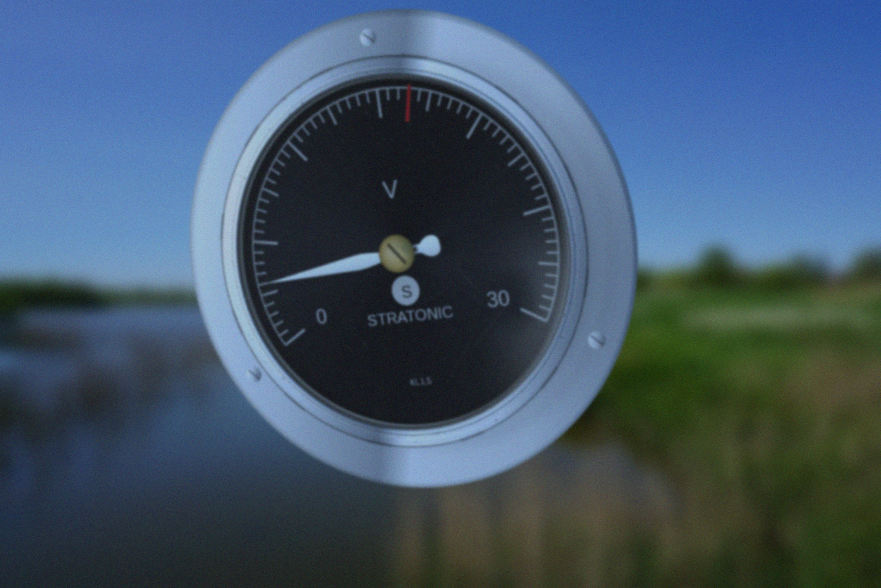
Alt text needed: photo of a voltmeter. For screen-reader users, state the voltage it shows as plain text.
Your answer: 3 V
